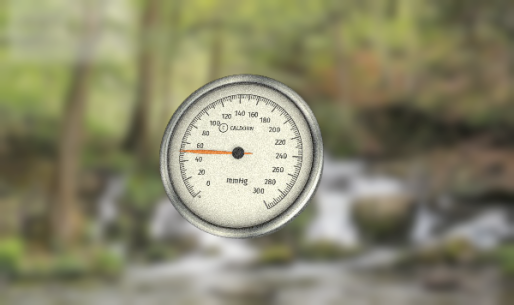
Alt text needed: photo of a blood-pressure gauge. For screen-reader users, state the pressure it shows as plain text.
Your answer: 50 mmHg
